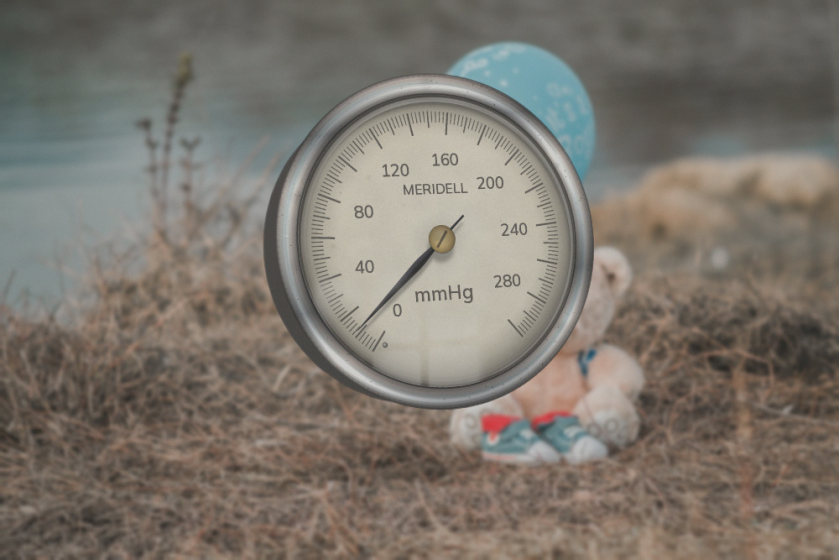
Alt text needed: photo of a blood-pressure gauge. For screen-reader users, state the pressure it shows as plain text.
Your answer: 12 mmHg
